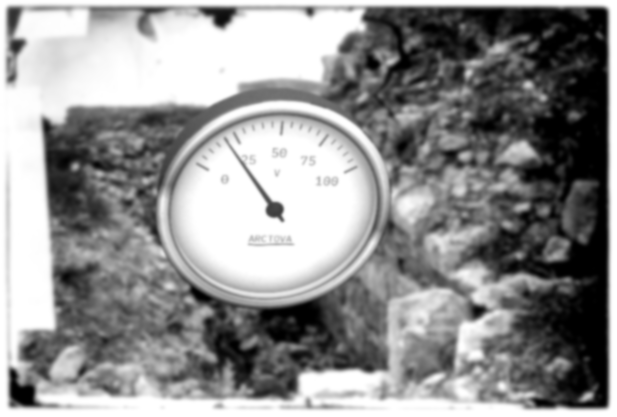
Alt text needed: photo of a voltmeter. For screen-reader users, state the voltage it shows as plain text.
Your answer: 20 V
